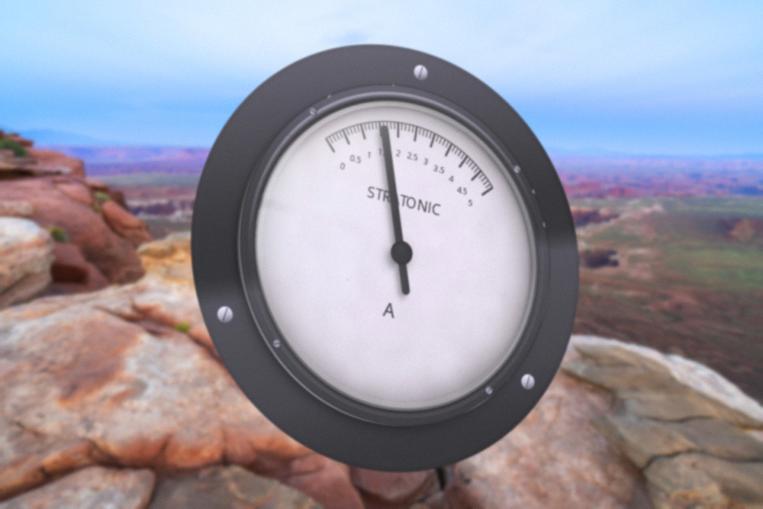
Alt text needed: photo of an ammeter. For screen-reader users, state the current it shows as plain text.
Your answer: 1.5 A
